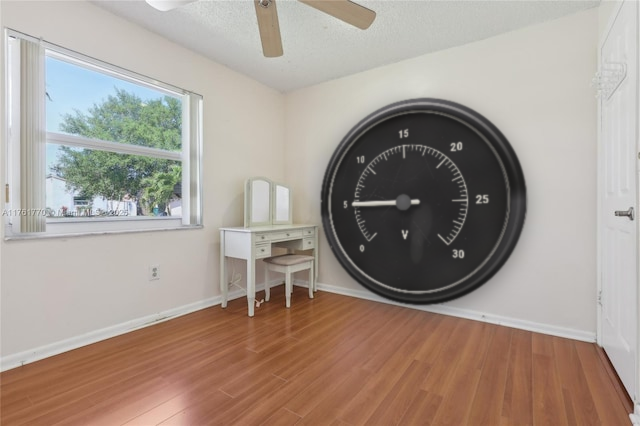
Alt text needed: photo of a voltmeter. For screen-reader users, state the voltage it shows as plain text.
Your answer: 5 V
